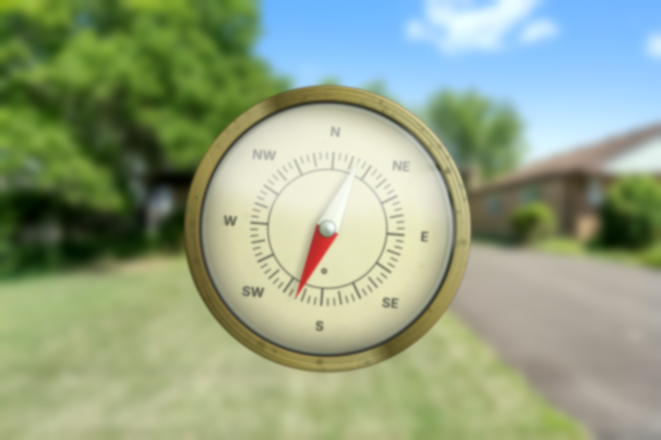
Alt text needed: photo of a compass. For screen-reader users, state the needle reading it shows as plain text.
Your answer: 200 °
